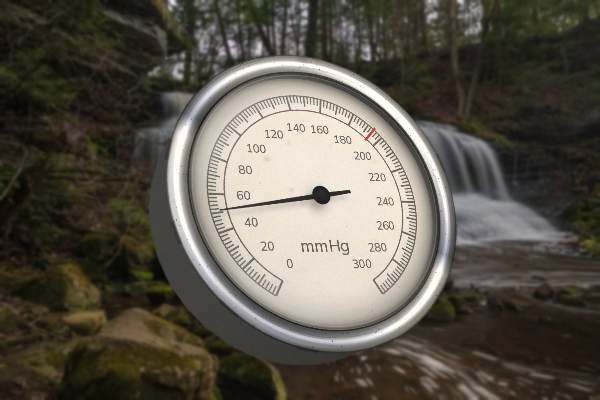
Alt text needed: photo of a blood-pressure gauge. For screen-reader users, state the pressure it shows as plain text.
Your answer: 50 mmHg
